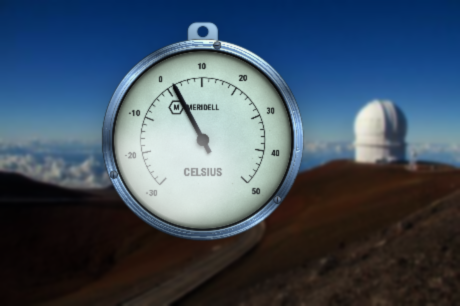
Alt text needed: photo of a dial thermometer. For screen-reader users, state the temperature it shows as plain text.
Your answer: 2 °C
